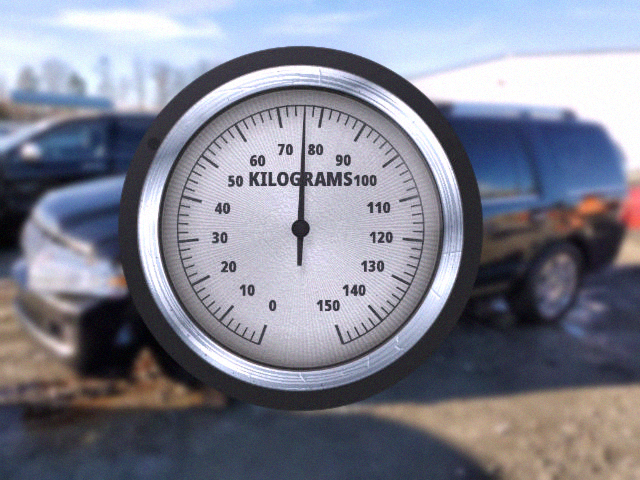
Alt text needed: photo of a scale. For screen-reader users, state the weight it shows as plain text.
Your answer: 76 kg
